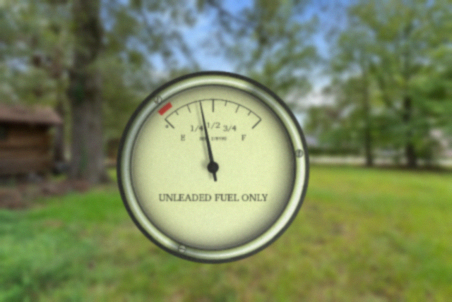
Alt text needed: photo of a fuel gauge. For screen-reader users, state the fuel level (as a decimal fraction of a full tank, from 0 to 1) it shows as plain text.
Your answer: 0.375
